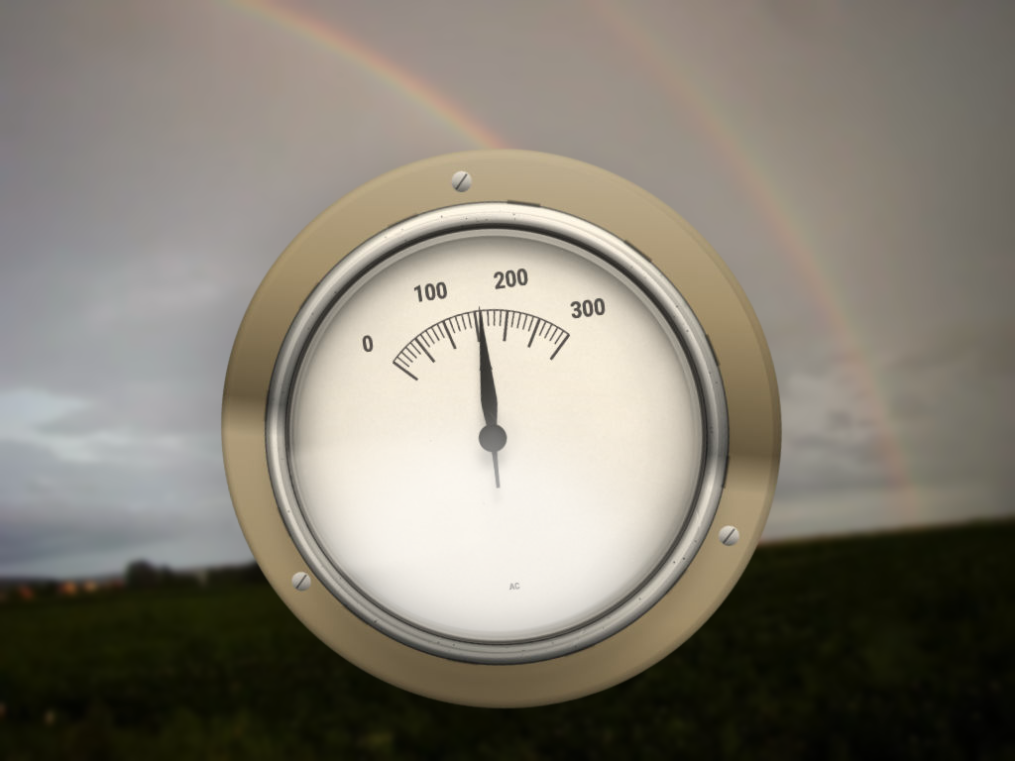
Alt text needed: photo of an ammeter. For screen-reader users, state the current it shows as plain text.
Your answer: 160 A
